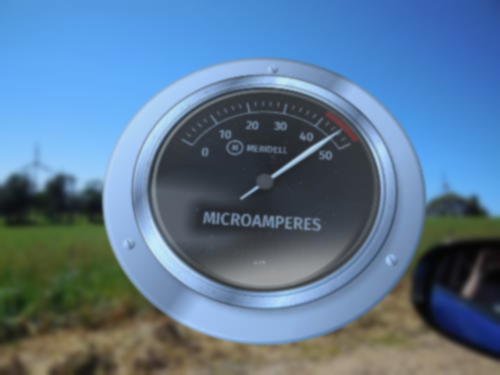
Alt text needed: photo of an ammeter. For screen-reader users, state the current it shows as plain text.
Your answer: 46 µA
